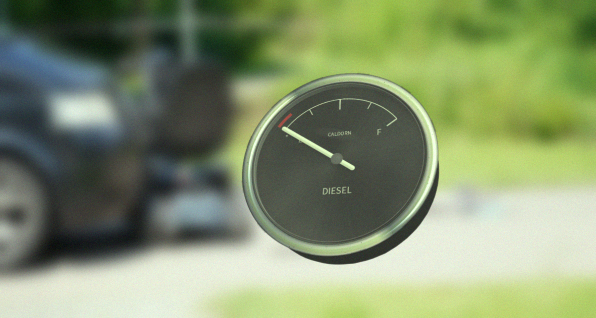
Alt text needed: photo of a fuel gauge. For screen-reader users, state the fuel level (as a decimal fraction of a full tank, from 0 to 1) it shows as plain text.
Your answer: 0
